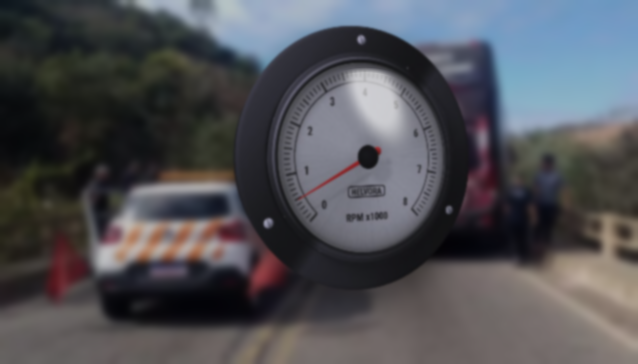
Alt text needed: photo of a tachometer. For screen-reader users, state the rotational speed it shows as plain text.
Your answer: 500 rpm
